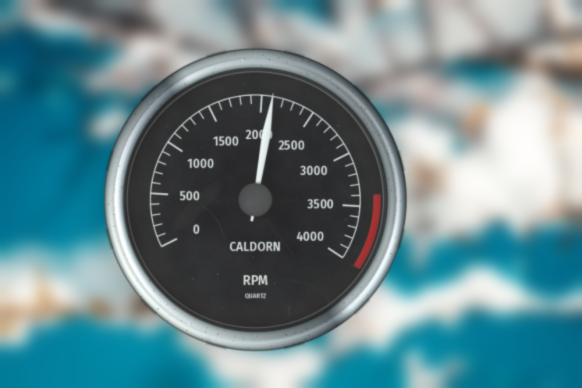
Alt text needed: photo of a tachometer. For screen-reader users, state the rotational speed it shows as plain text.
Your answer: 2100 rpm
